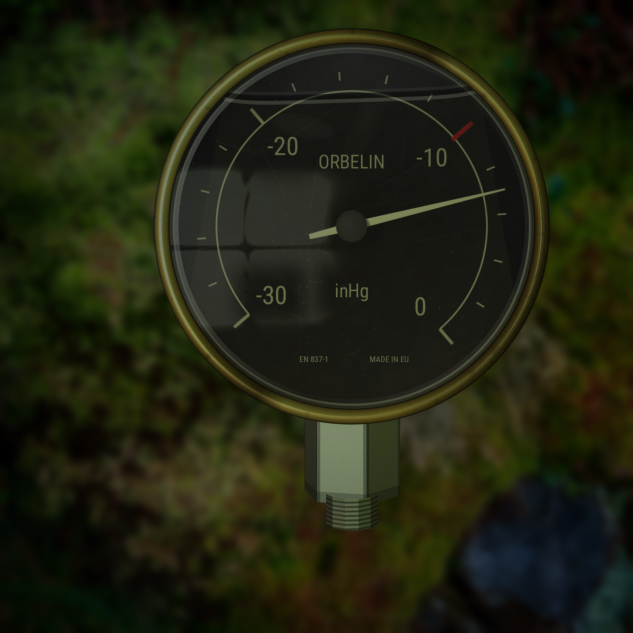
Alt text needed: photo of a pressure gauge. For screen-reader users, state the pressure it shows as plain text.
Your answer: -7 inHg
